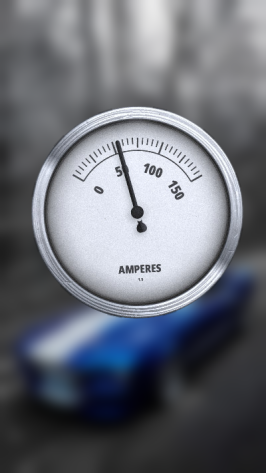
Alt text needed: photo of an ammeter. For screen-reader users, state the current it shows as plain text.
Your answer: 55 A
